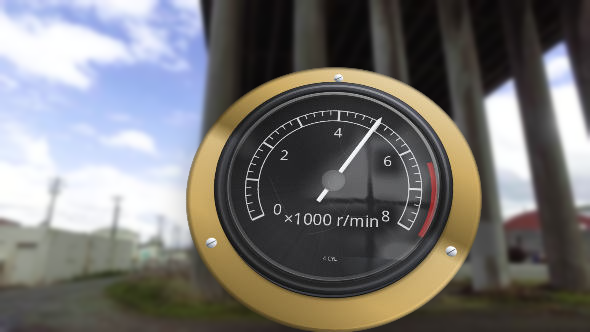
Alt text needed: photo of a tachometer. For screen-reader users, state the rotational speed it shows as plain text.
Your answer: 5000 rpm
